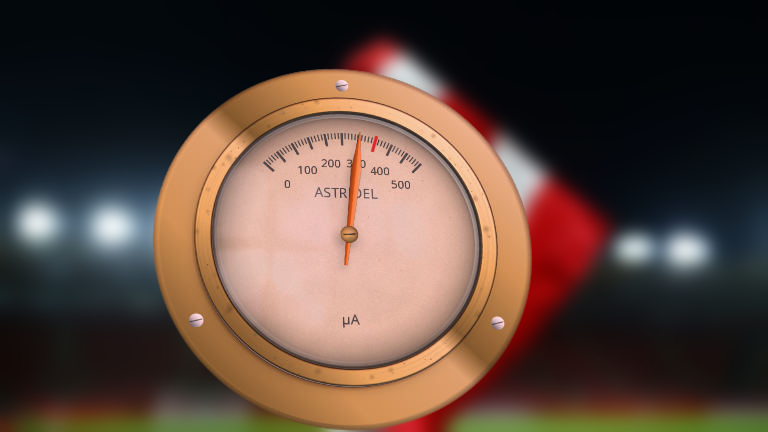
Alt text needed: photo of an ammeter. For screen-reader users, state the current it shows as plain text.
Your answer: 300 µA
